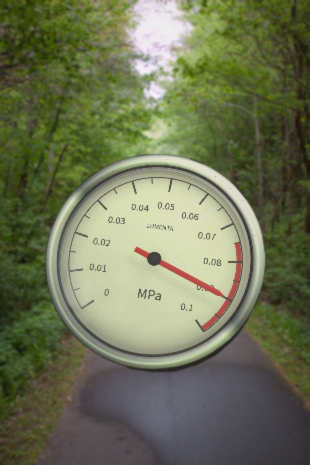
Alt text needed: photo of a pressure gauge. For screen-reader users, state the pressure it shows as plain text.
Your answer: 0.09 MPa
